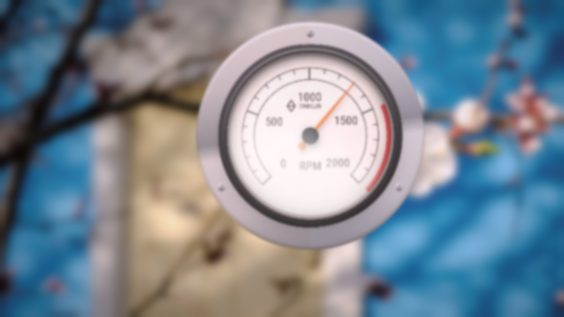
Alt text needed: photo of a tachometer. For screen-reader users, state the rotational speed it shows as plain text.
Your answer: 1300 rpm
